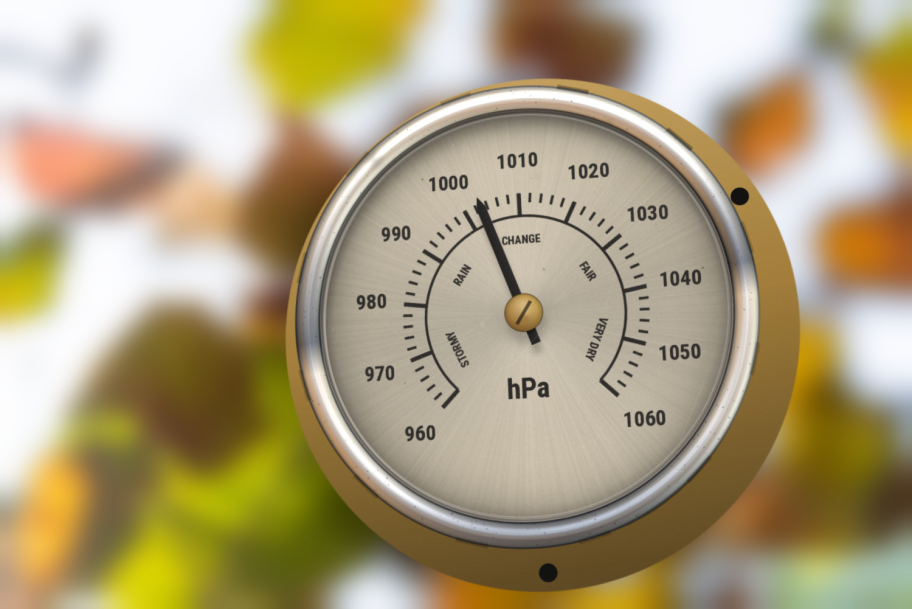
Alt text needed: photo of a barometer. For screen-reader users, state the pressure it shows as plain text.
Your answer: 1003 hPa
